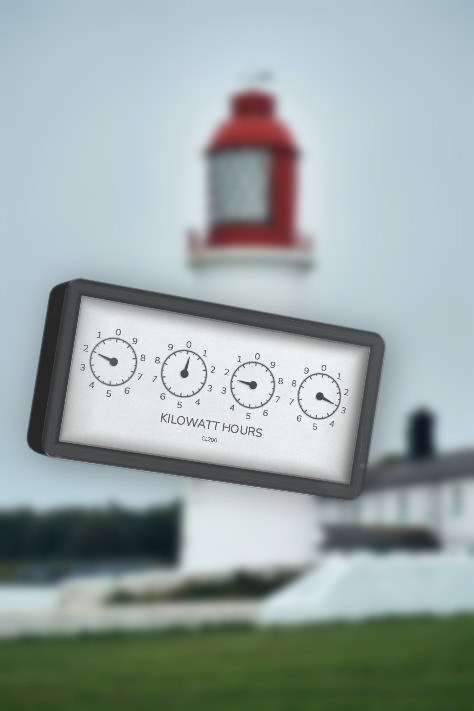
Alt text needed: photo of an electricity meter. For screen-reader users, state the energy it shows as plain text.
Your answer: 2023 kWh
